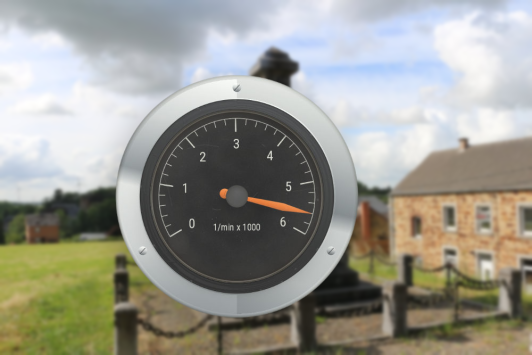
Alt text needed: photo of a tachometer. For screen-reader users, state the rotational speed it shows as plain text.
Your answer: 5600 rpm
